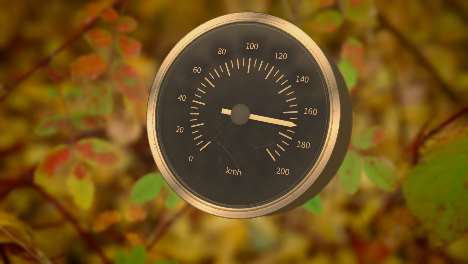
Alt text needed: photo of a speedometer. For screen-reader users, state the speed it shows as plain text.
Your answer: 170 km/h
